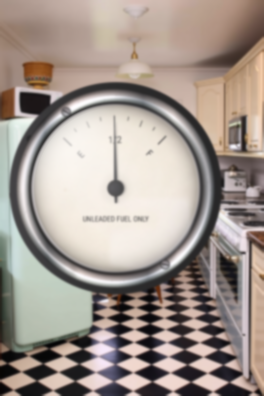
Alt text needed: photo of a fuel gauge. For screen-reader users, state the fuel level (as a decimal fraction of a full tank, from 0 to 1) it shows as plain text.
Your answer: 0.5
